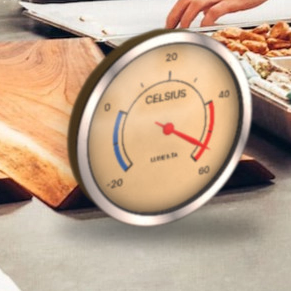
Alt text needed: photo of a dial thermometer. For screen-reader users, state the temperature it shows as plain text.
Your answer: 55 °C
